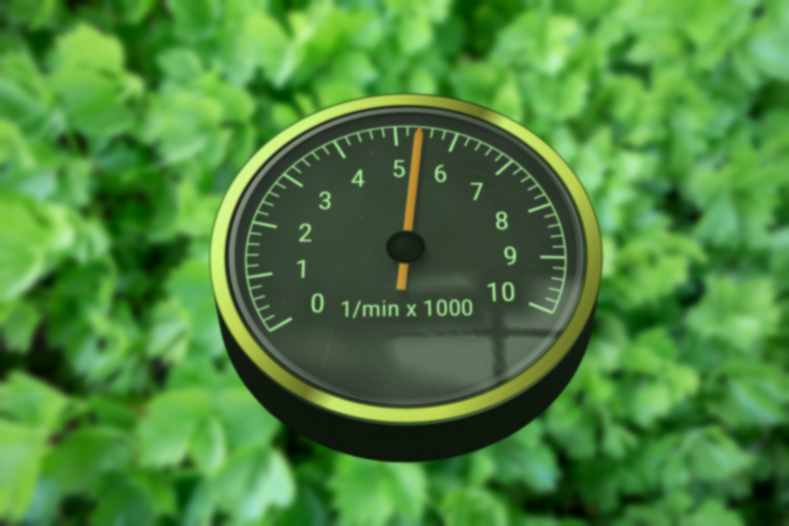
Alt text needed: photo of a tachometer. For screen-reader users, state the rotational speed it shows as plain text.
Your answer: 5400 rpm
